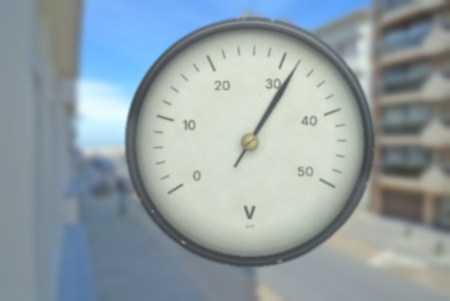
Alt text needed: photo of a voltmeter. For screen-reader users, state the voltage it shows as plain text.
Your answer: 32 V
